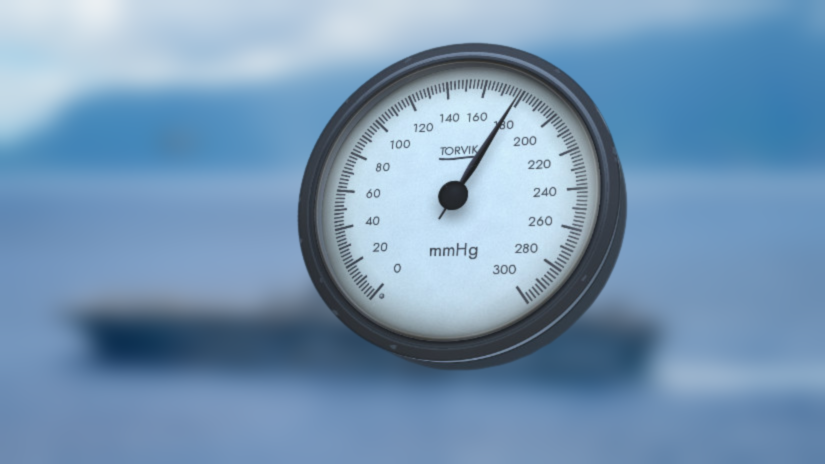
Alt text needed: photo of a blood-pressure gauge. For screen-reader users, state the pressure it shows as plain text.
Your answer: 180 mmHg
